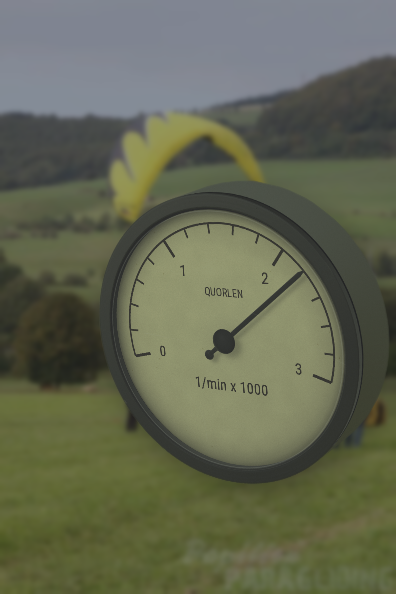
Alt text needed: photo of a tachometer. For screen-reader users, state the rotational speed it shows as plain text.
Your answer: 2200 rpm
